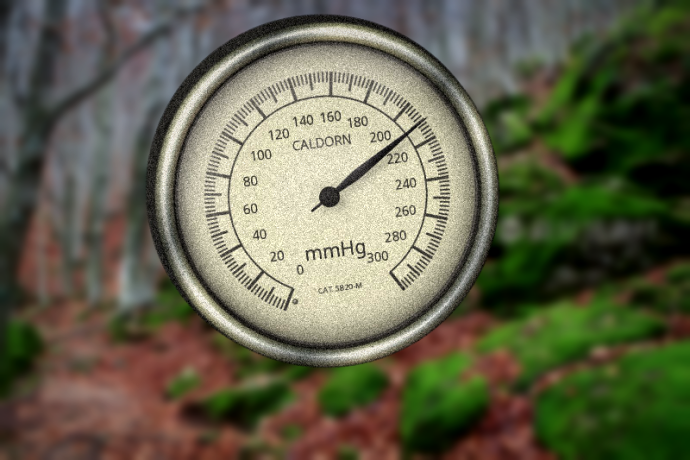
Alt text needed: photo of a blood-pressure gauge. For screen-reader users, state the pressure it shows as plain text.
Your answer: 210 mmHg
